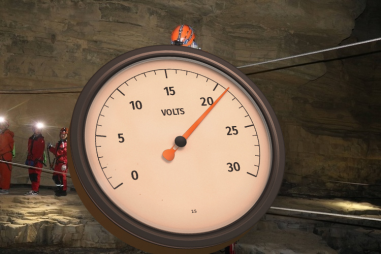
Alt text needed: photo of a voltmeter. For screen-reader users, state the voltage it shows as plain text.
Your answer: 21 V
